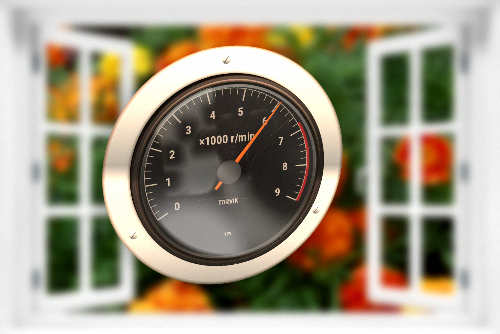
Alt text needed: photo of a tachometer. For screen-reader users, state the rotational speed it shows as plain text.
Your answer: 6000 rpm
